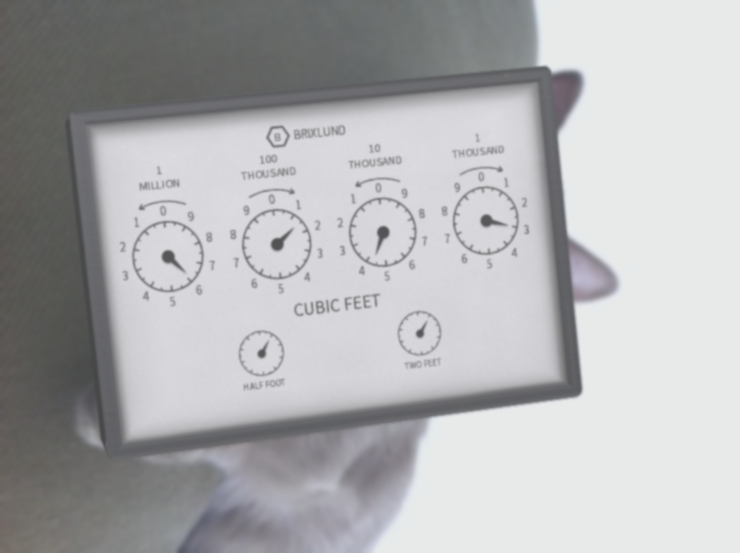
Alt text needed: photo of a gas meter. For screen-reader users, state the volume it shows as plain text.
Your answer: 614300 ft³
